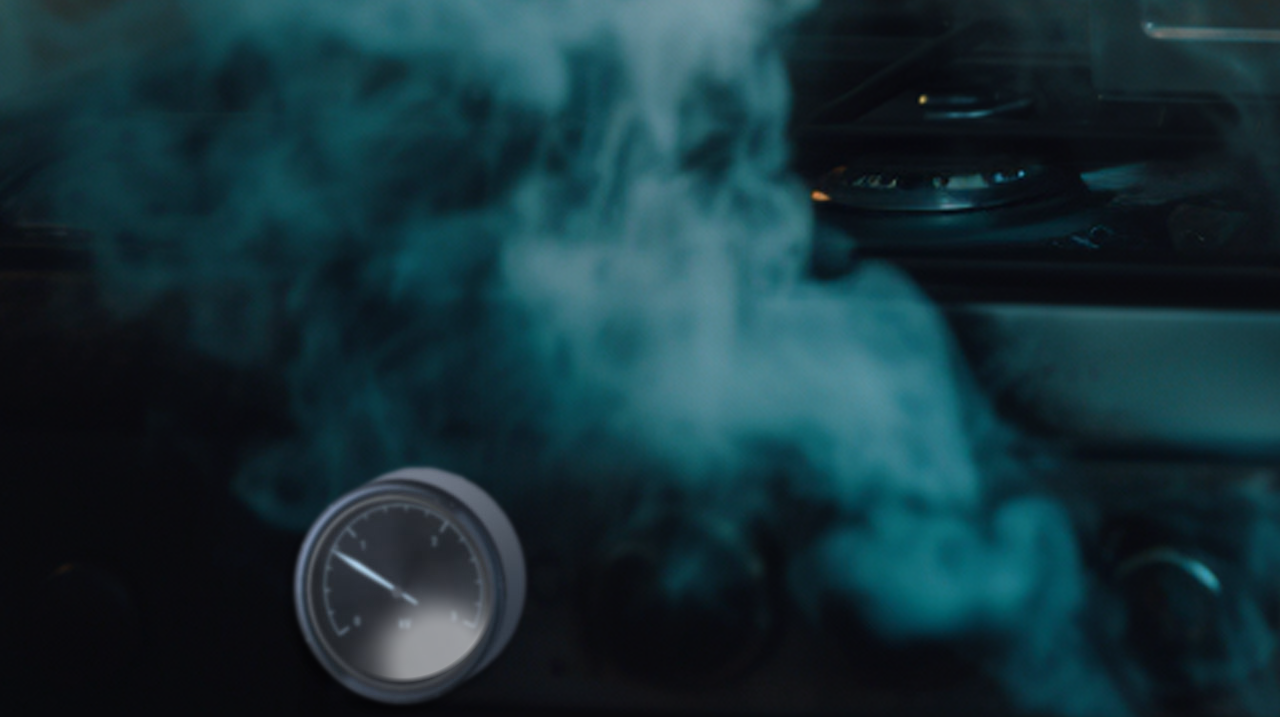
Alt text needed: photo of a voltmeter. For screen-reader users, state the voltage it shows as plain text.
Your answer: 0.8 kV
